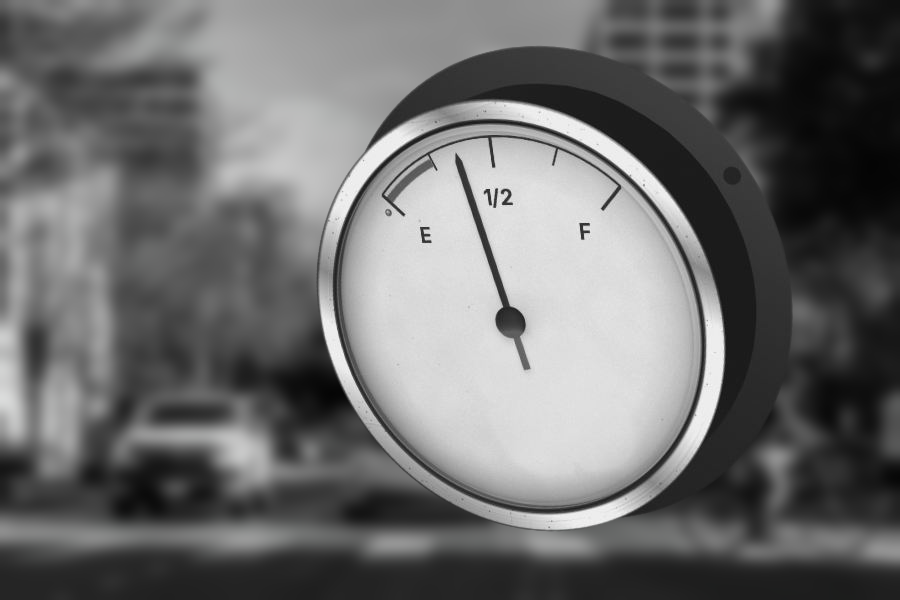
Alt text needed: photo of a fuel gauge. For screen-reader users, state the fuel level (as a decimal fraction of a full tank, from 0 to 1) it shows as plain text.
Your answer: 0.375
